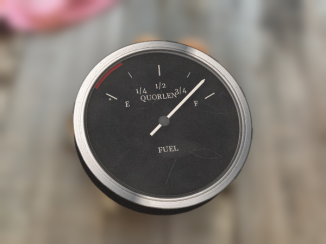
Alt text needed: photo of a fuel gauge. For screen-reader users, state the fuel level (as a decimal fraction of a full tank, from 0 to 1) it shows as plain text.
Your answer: 0.875
